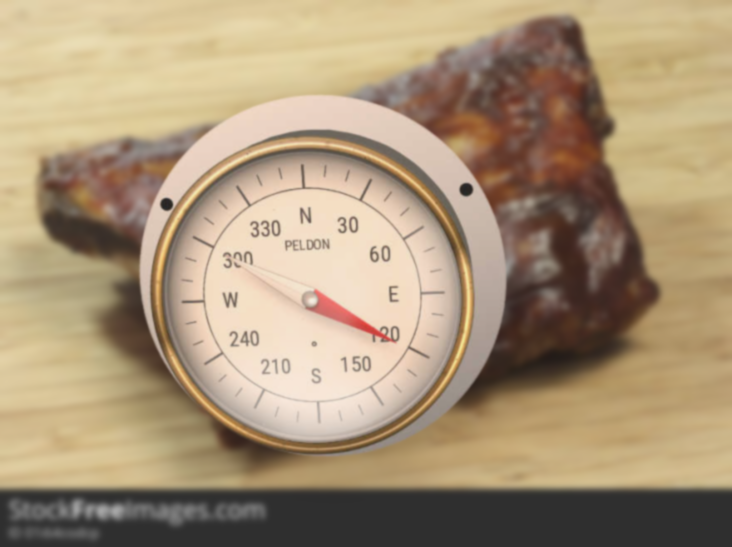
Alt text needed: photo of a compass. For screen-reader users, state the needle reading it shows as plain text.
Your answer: 120 °
